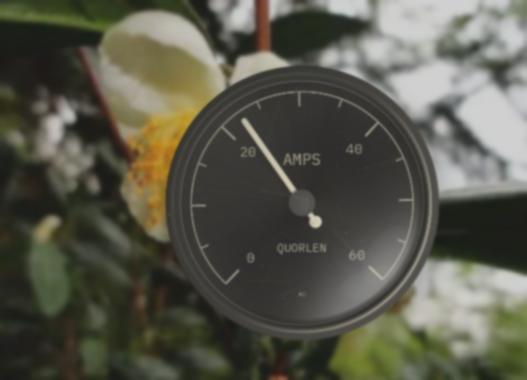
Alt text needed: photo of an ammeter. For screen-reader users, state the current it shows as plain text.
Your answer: 22.5 A
